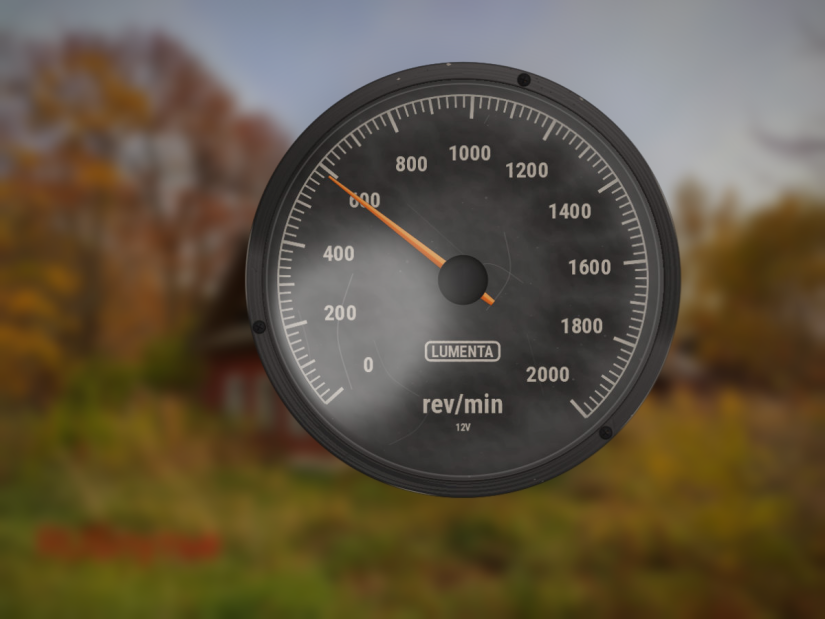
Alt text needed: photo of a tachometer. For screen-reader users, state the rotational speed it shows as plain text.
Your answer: 590 rpm
